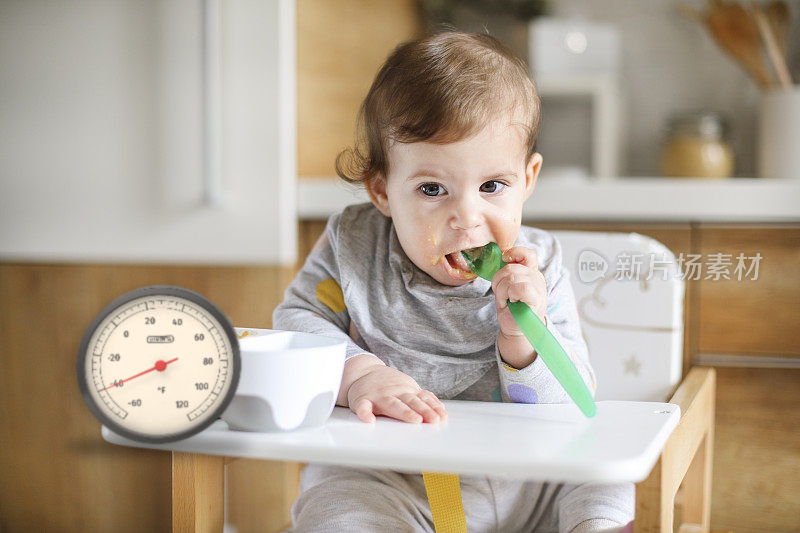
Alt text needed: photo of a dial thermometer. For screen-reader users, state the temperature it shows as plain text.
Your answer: -40 °F
